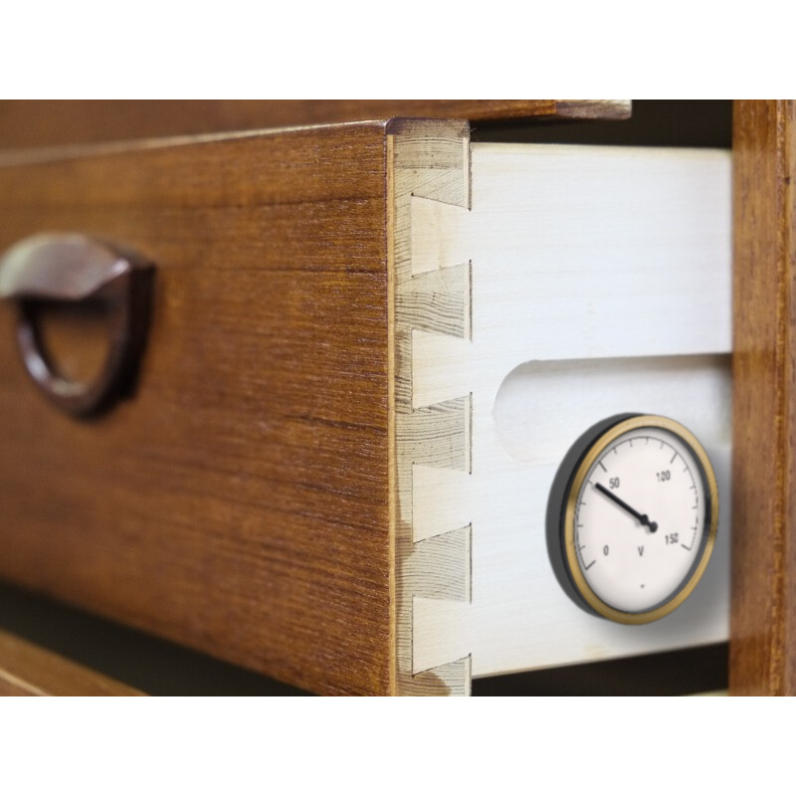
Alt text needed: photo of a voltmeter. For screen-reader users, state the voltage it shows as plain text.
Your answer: 40 V
